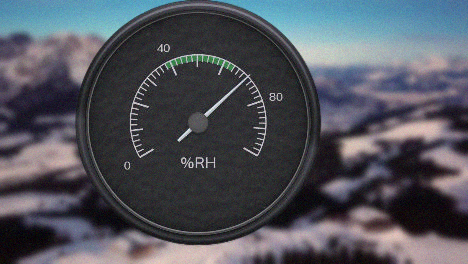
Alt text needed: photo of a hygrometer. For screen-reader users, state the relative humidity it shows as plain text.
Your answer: 70 %
